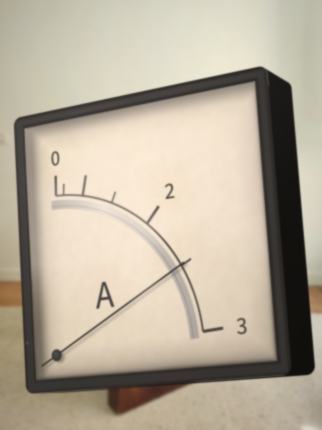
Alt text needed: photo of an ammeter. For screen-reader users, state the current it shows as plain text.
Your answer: 2.5 A
